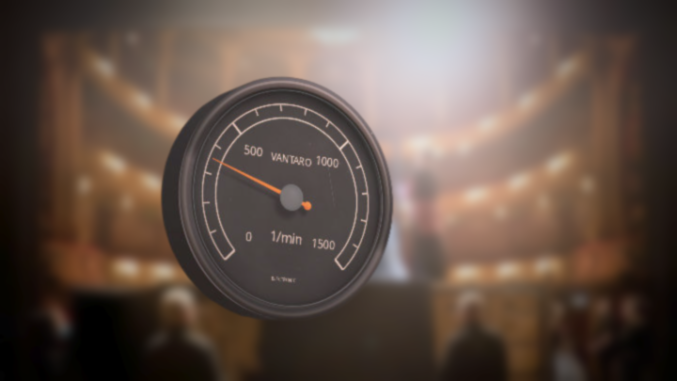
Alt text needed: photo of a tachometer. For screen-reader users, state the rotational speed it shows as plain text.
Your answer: 350 rpm
